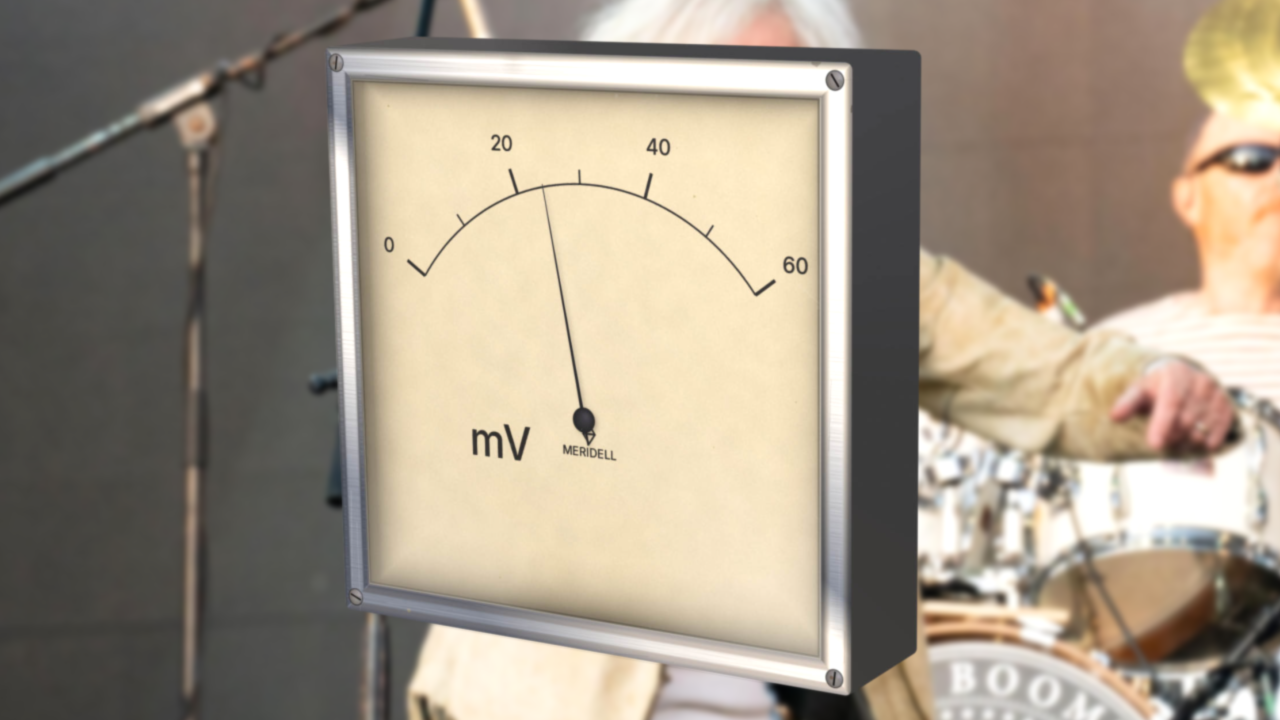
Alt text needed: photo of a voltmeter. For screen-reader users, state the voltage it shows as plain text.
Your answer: 25 mV
